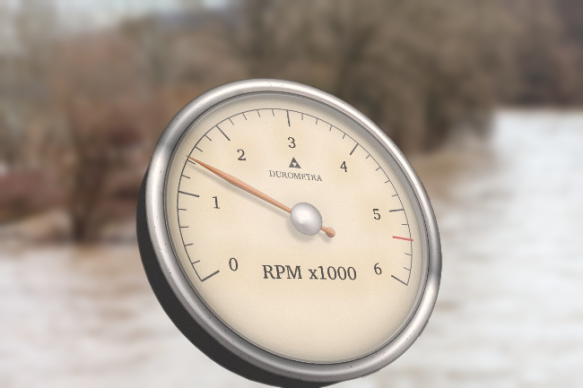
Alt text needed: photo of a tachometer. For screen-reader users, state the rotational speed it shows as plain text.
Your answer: 1400 rpm
